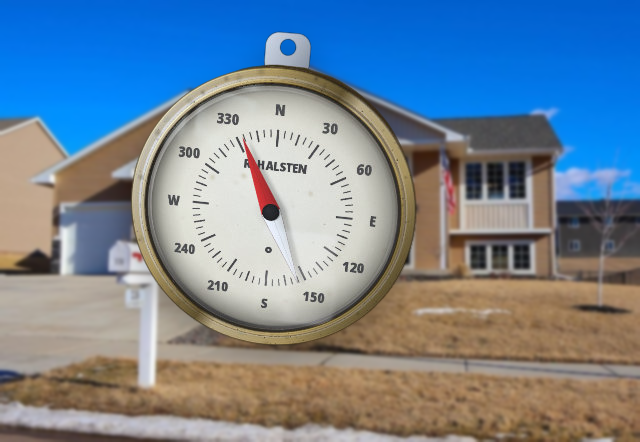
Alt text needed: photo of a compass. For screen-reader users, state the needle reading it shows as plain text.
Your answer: 335 °
